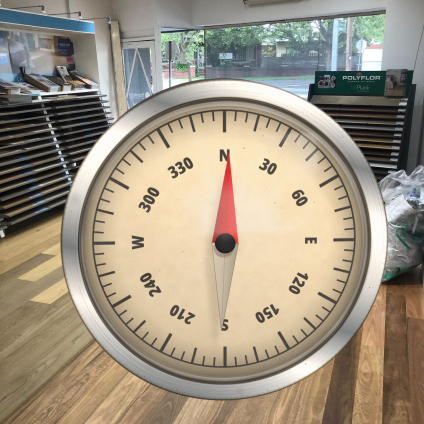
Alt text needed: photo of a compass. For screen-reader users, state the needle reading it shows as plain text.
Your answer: 2.5 °
